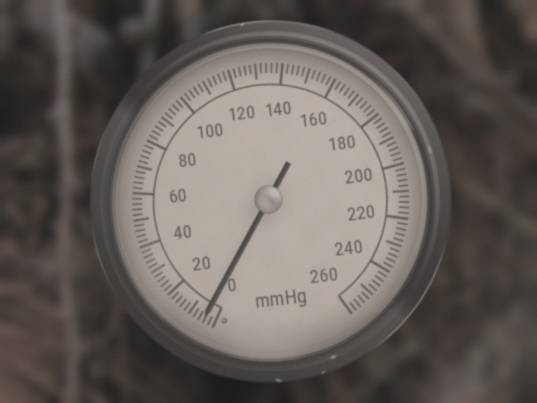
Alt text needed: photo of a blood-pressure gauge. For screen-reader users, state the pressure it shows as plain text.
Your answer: 4 mmHg
